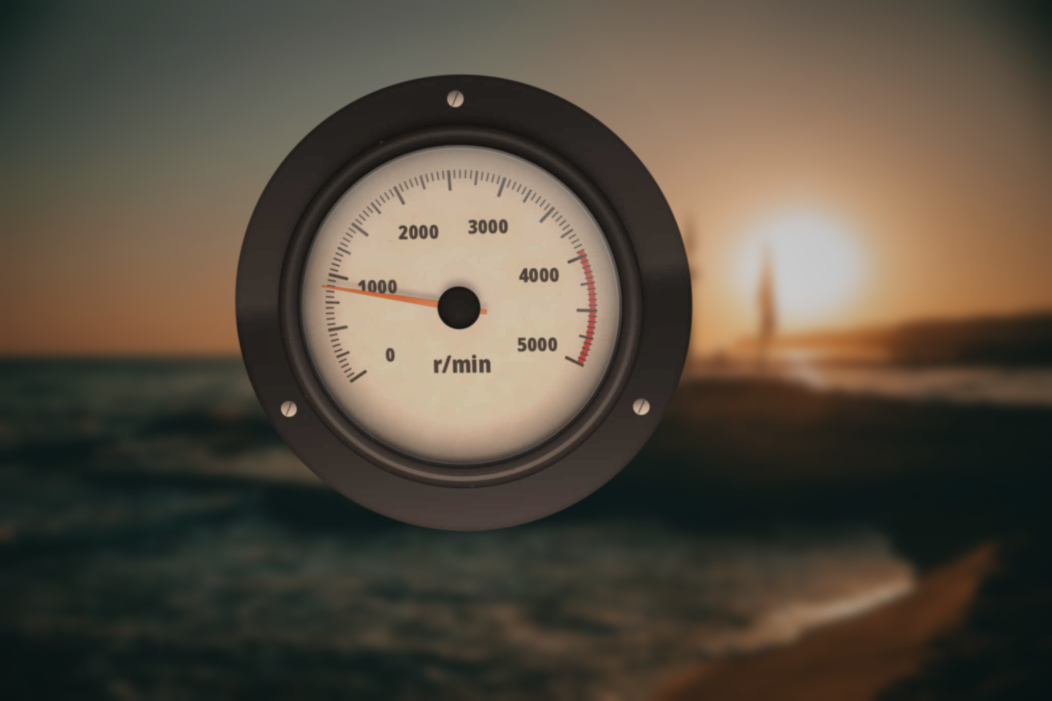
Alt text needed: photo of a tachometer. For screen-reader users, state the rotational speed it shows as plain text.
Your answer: 900 rpm
